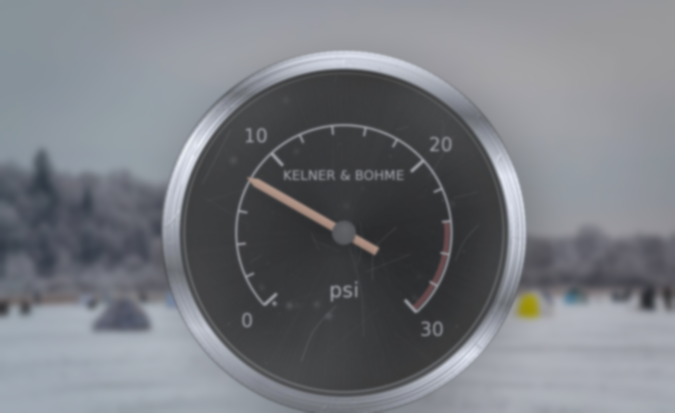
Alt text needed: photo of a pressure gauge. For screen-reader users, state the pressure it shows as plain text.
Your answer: 8 psi
